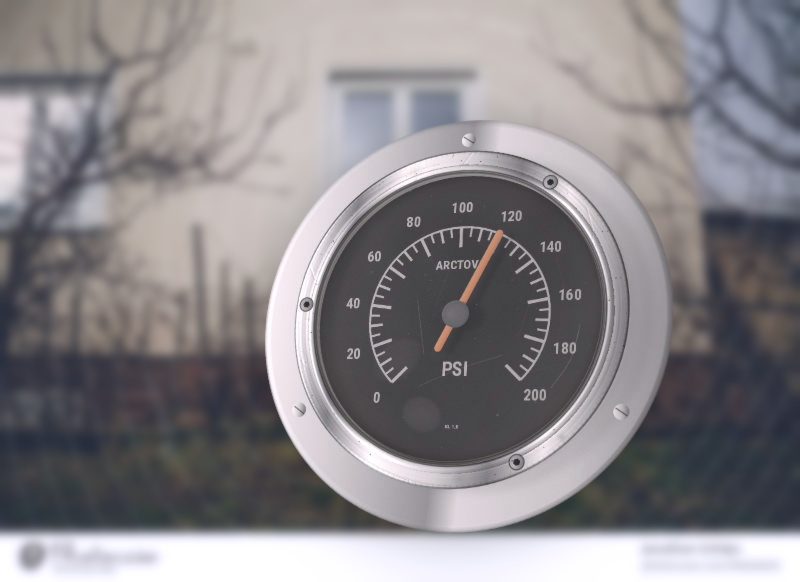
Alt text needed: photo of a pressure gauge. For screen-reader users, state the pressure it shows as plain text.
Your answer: 120 psi
